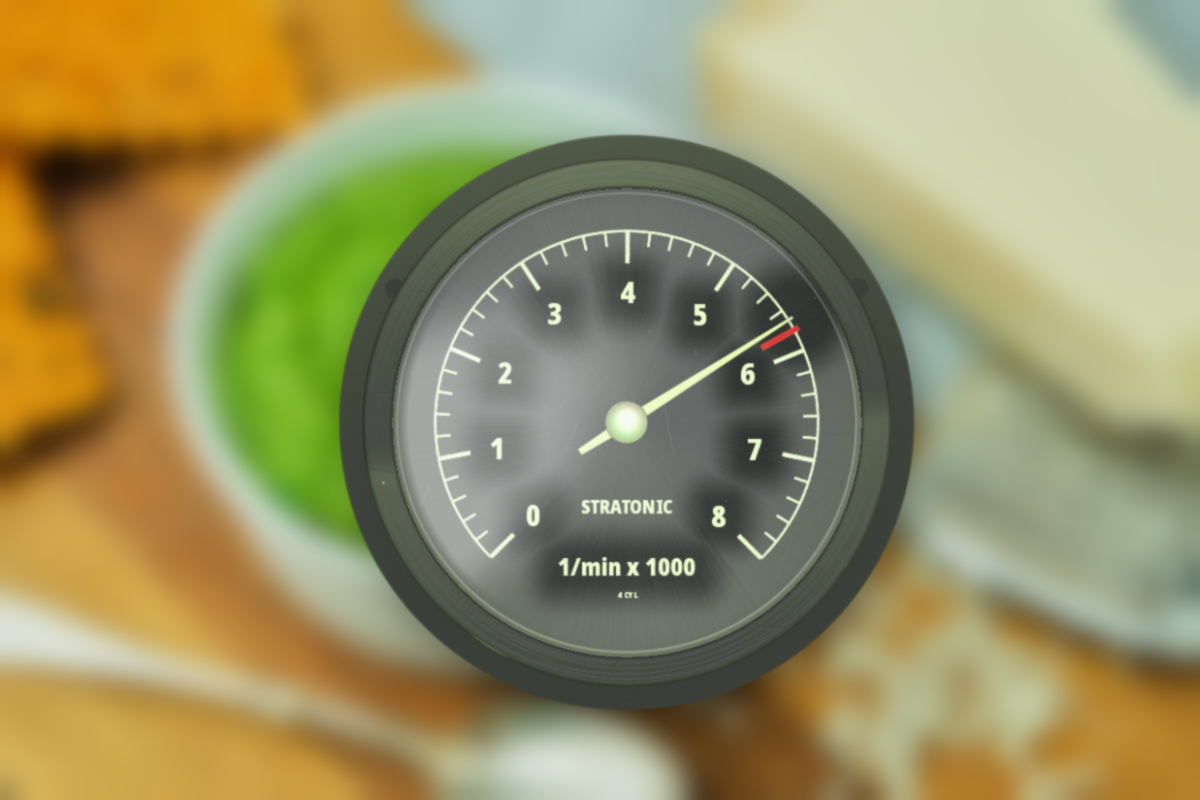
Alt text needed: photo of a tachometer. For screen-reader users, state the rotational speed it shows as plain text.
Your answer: 5700 rpm
